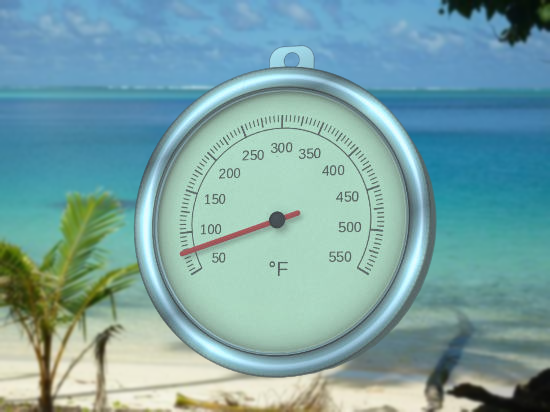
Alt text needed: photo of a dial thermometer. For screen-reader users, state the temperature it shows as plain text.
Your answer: 75 °F
